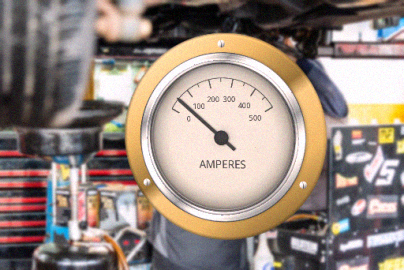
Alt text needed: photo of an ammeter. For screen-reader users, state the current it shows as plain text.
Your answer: 50 A
